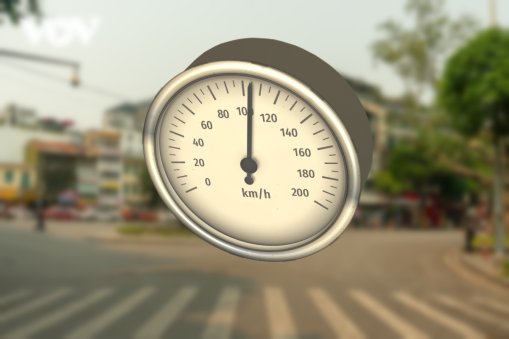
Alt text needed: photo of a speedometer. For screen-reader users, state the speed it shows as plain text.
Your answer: 105 km/h
